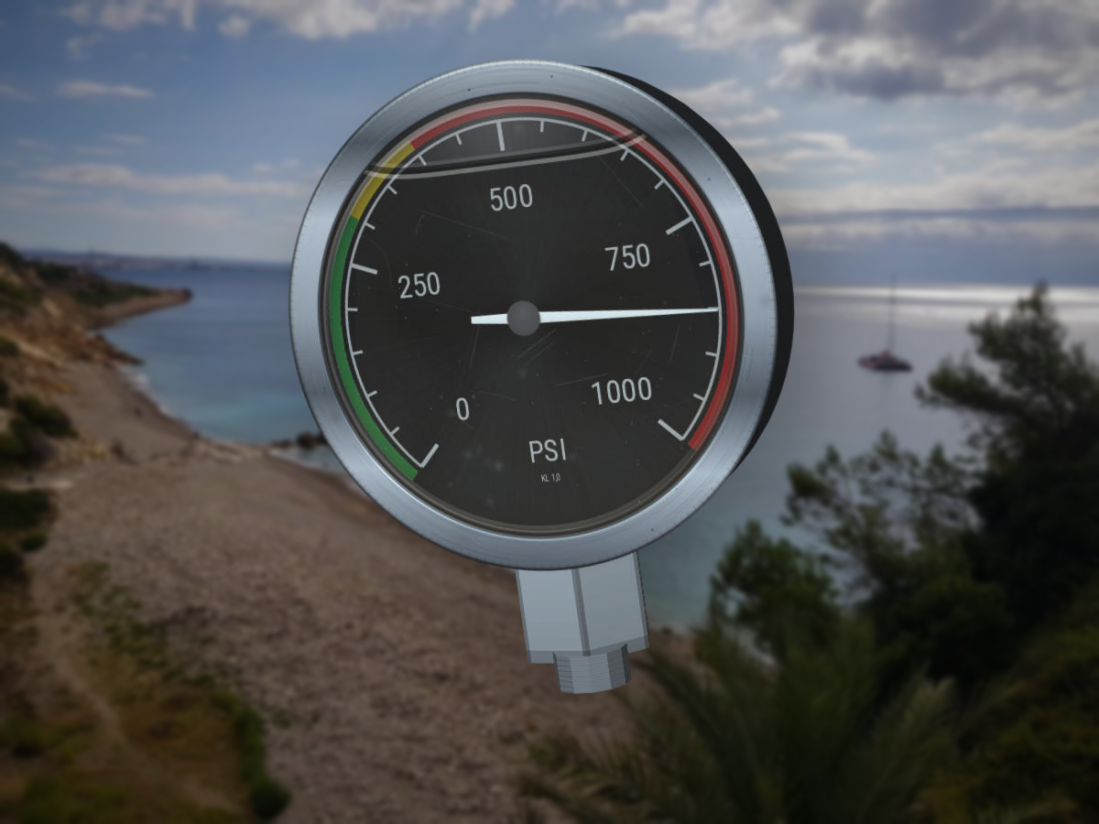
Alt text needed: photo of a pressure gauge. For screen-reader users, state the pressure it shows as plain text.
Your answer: 850 psi
